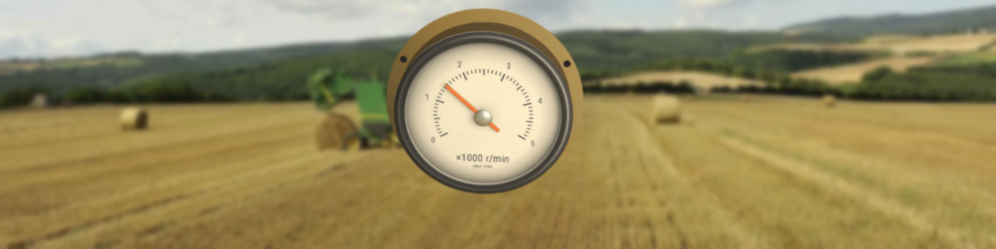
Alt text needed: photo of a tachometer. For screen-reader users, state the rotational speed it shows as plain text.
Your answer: 1500 rpm
